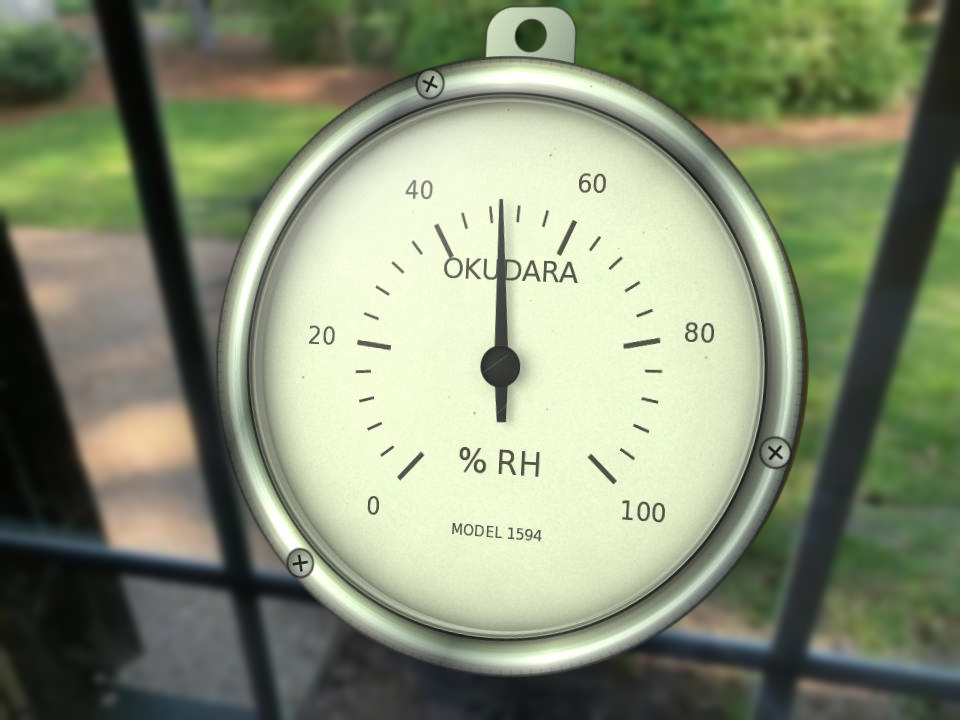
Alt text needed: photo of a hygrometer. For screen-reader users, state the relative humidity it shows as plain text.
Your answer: 50 %
